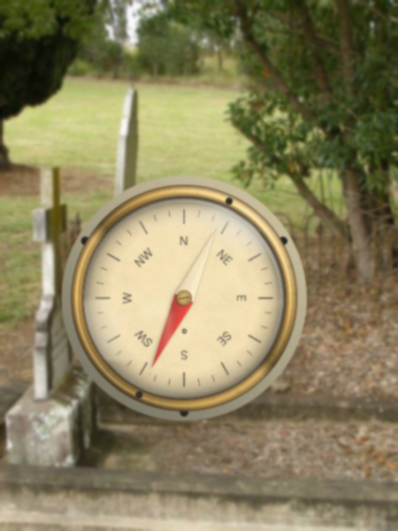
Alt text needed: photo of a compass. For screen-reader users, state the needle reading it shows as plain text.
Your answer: 205 °
